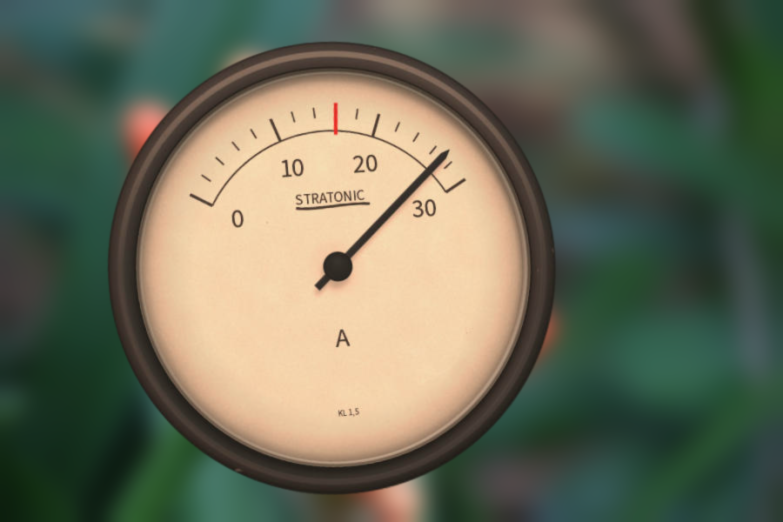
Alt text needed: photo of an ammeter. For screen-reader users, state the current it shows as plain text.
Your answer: 27 A
